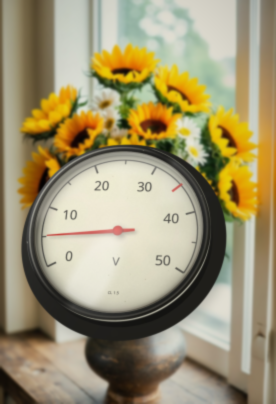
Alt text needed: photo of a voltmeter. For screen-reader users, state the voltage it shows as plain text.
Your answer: 5 V
